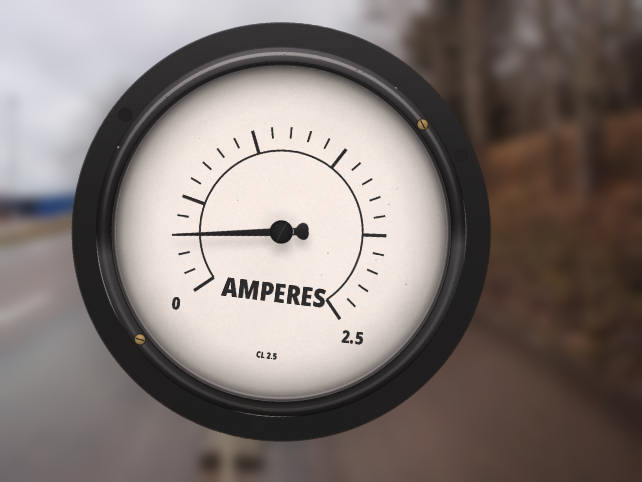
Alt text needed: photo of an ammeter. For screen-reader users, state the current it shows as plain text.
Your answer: 0.3 A
